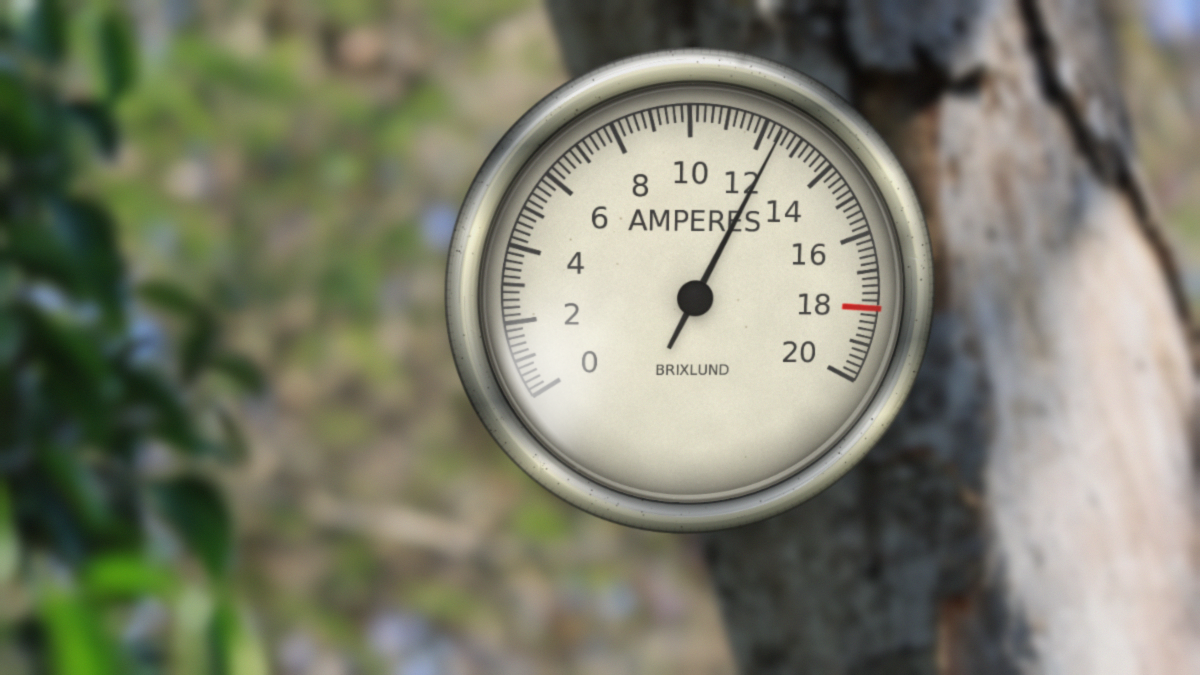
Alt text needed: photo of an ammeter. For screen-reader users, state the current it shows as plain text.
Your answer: 12.4 A
